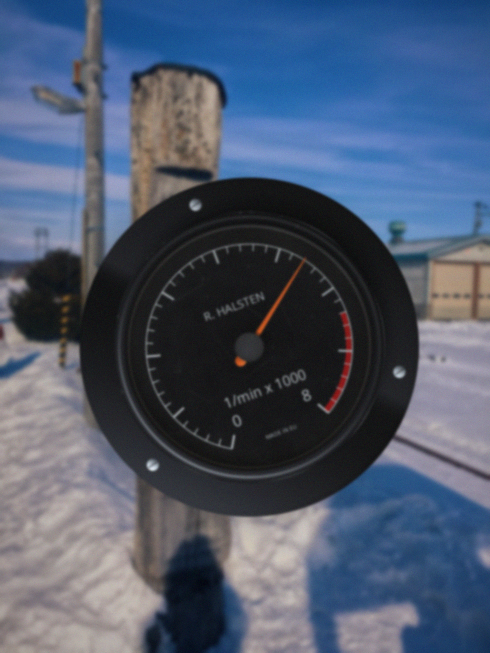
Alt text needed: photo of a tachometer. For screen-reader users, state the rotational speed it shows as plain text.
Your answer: 5400 rpm
